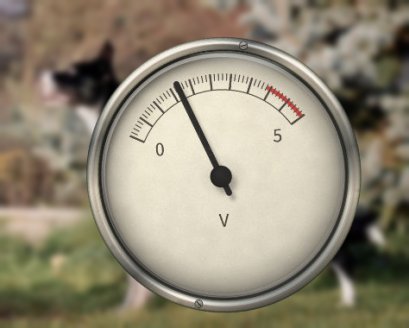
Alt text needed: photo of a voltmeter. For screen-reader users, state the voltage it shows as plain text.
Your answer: 1.7 V
